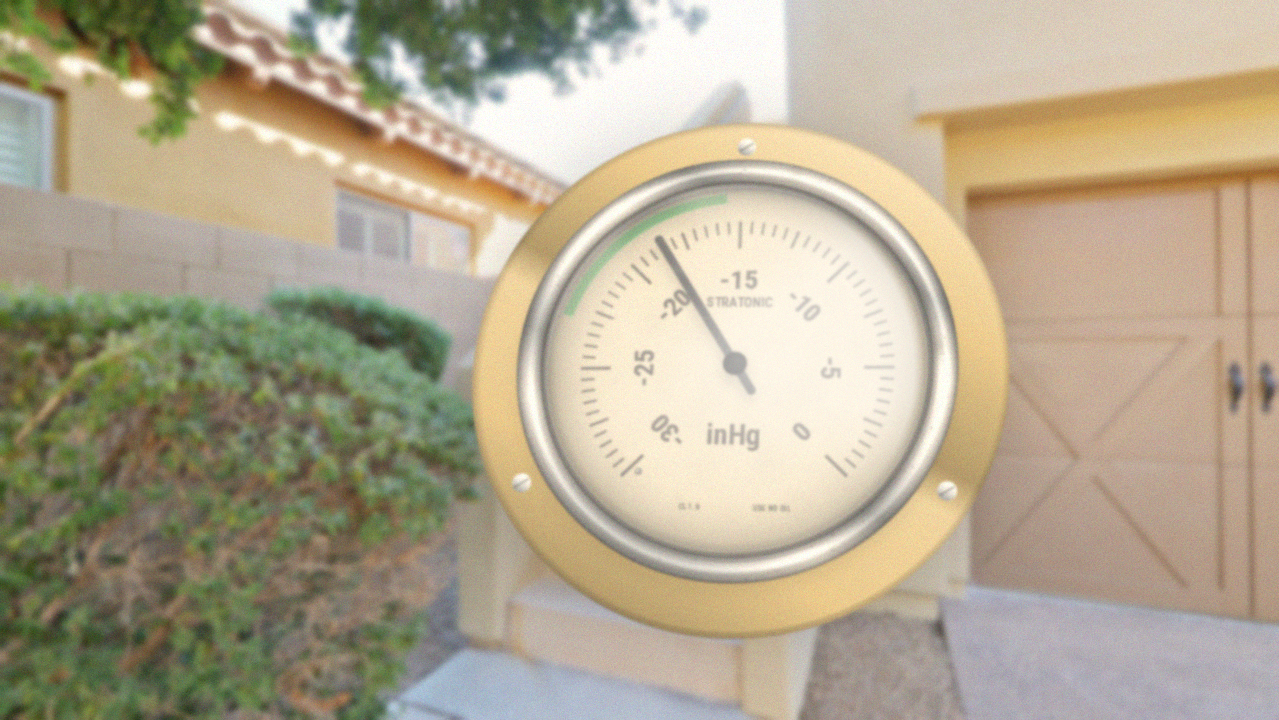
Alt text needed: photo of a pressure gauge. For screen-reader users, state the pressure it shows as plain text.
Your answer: -18.5 inHg
